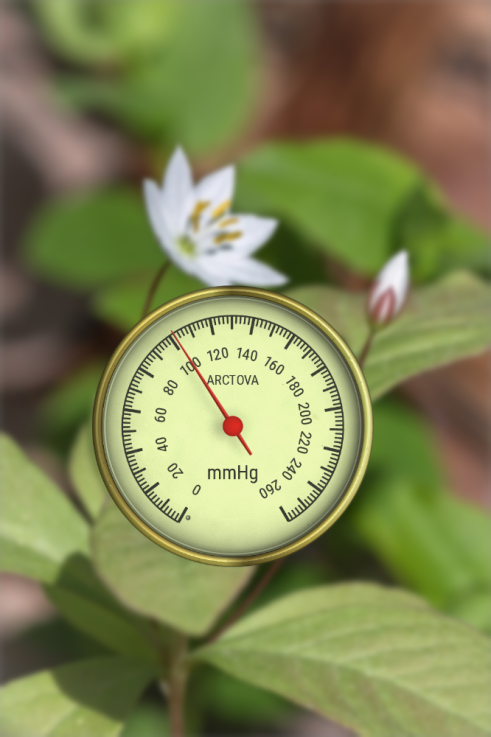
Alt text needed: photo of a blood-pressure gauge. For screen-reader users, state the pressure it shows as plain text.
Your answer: 102 mmHg
